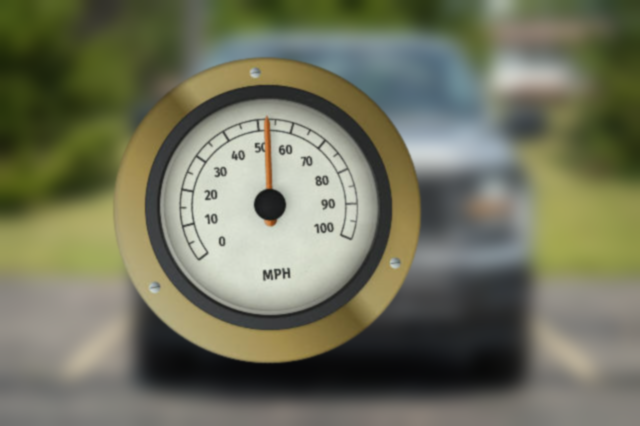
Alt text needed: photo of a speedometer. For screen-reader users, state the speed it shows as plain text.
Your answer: 52.5 mph
